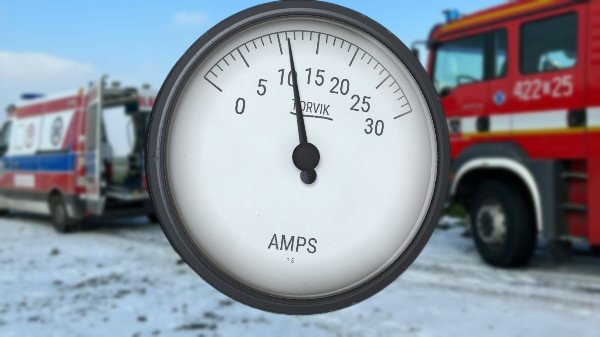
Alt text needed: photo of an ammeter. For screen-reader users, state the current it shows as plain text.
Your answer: 11 A
